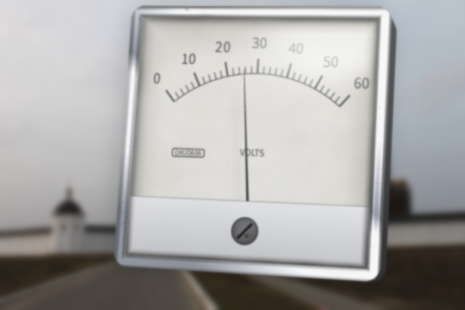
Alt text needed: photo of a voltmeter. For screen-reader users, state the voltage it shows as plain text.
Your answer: 26 V
